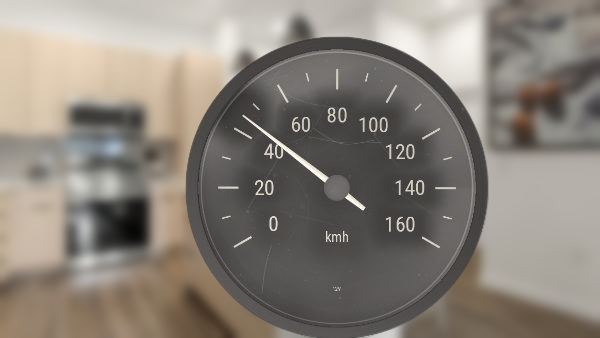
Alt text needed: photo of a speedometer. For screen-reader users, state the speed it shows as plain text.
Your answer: 45 km/h
